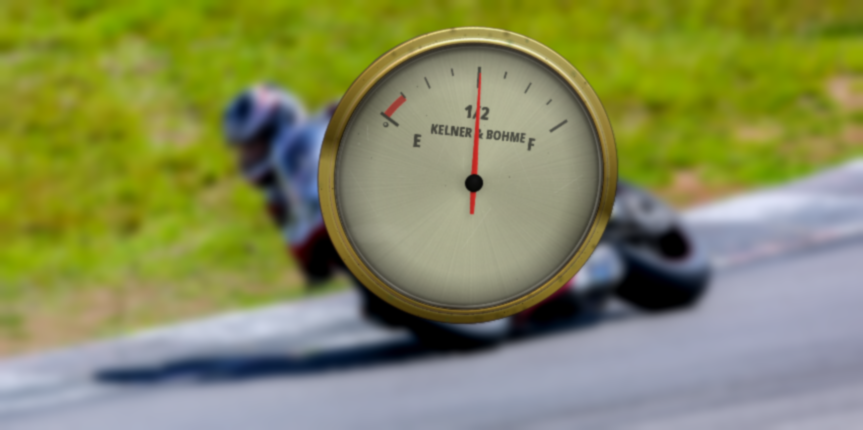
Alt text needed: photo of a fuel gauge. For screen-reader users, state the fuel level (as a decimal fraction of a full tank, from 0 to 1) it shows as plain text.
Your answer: 0.5
